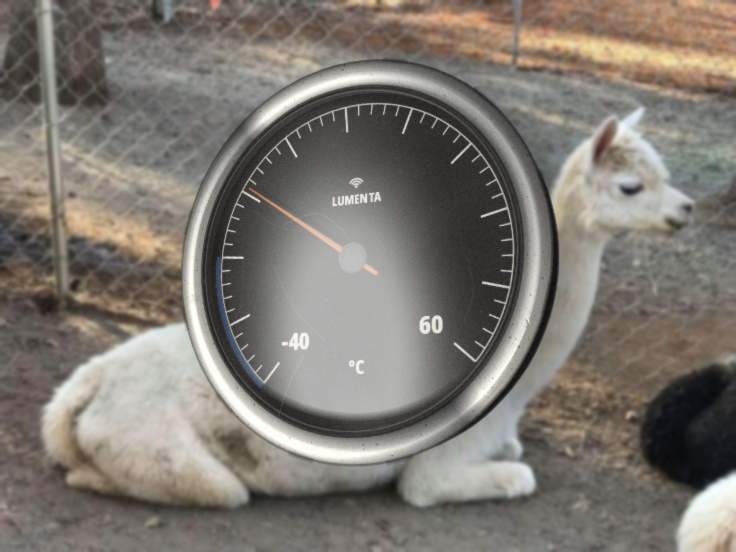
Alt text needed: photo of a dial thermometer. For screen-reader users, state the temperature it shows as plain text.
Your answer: -9 °C
